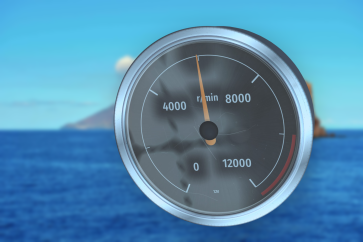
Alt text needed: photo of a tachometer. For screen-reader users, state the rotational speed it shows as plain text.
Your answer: 6000 rpm
